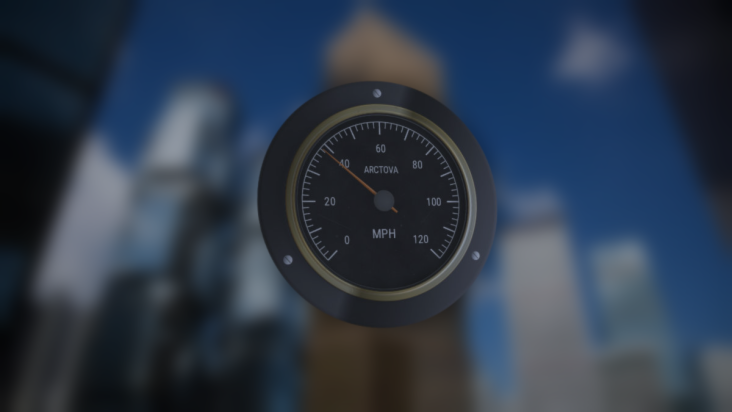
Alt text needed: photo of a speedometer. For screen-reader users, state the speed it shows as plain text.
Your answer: 38 mph
